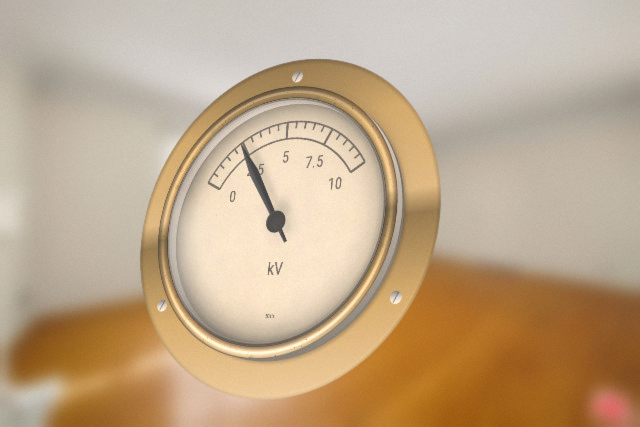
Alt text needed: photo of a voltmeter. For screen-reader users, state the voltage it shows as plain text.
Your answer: 2.5 kV
